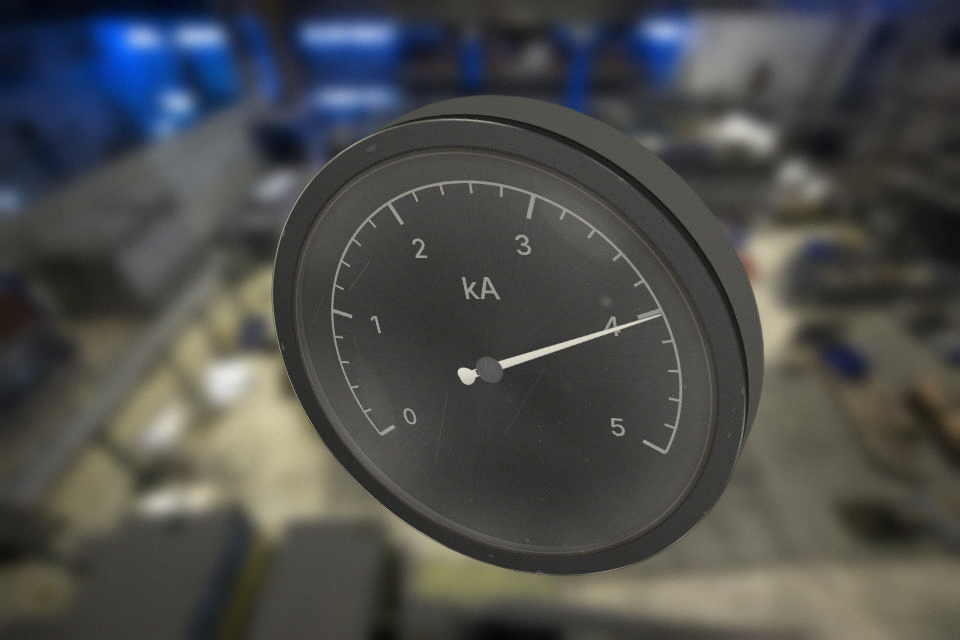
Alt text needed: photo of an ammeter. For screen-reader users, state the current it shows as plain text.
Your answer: 4 kA
